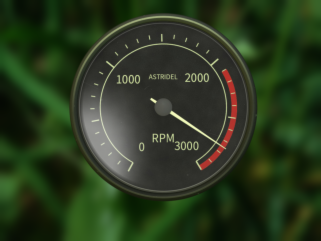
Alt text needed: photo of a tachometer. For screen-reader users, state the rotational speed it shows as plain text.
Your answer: 2750 rpm
